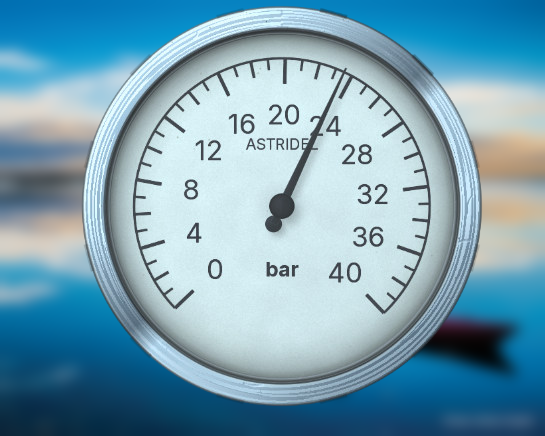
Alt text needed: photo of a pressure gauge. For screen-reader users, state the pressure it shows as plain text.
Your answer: 23.5 bar
